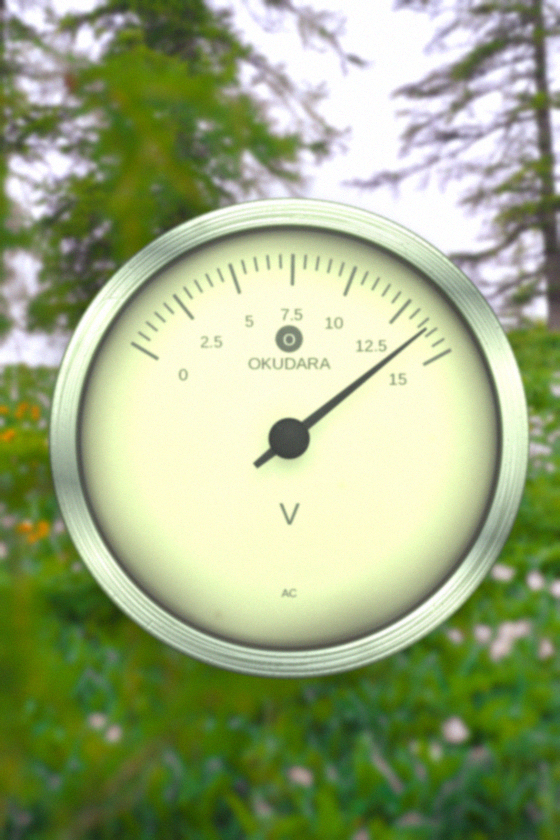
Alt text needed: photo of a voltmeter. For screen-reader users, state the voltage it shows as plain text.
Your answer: 13.75 V
